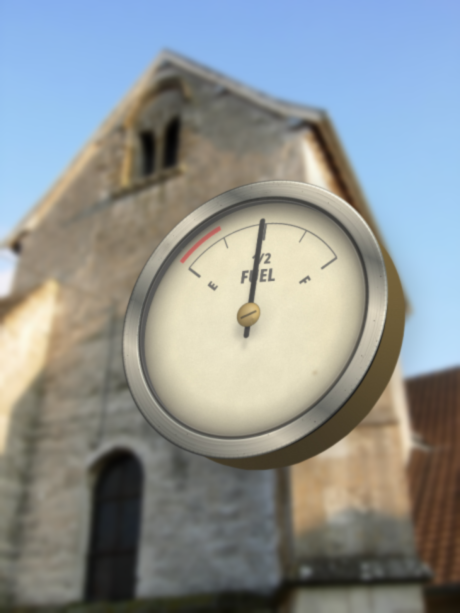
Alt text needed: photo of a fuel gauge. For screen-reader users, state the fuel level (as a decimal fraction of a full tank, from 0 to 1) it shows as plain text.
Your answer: 0.5
